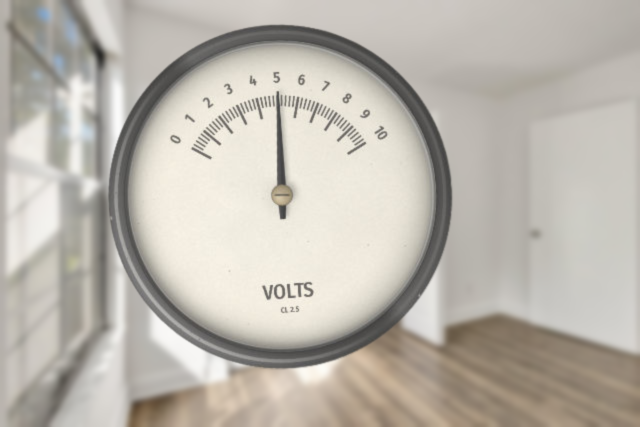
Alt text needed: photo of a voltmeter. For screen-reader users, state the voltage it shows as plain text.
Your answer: 5 V
